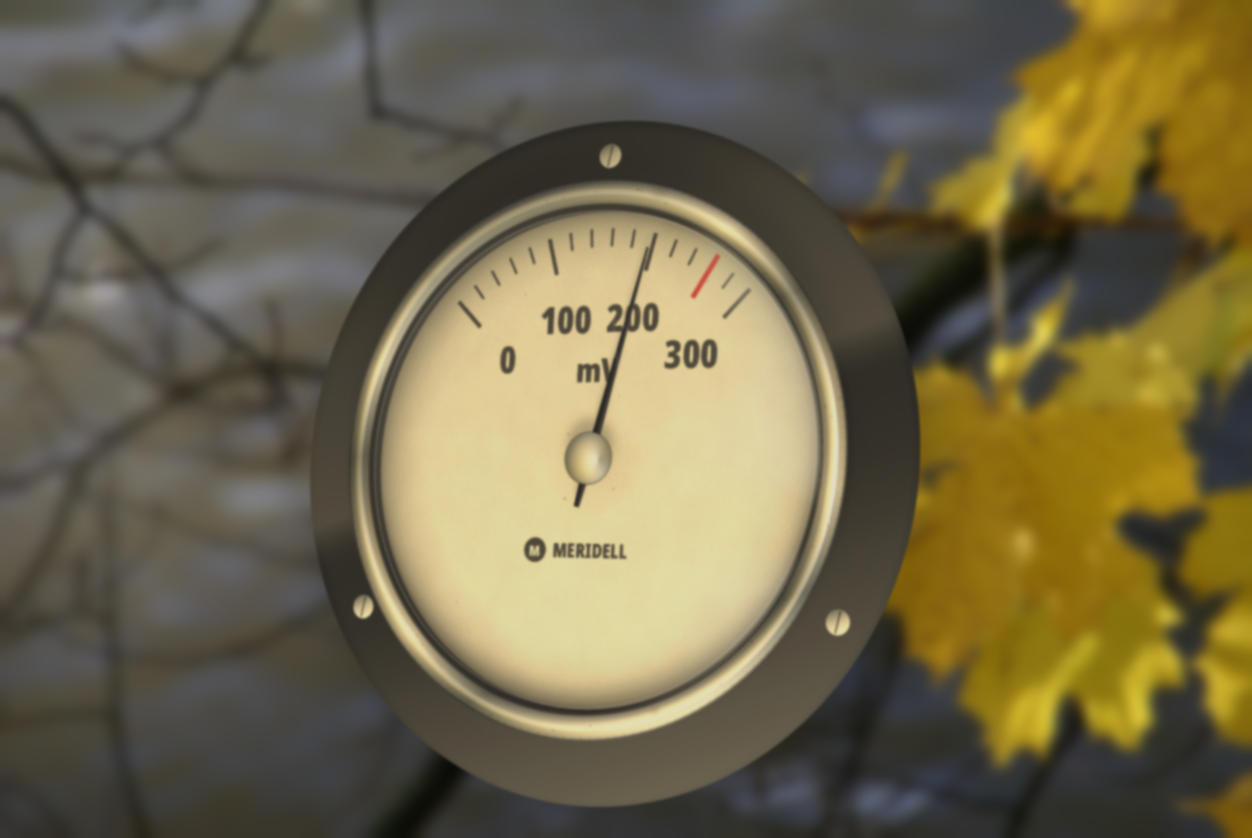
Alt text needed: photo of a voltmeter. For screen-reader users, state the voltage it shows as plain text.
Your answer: 200 mV
